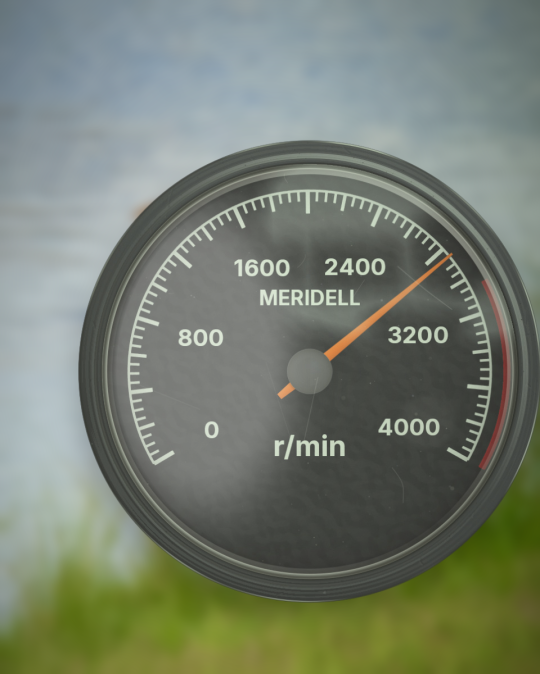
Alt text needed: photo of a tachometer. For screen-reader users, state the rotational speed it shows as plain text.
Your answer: 2850 rpm
